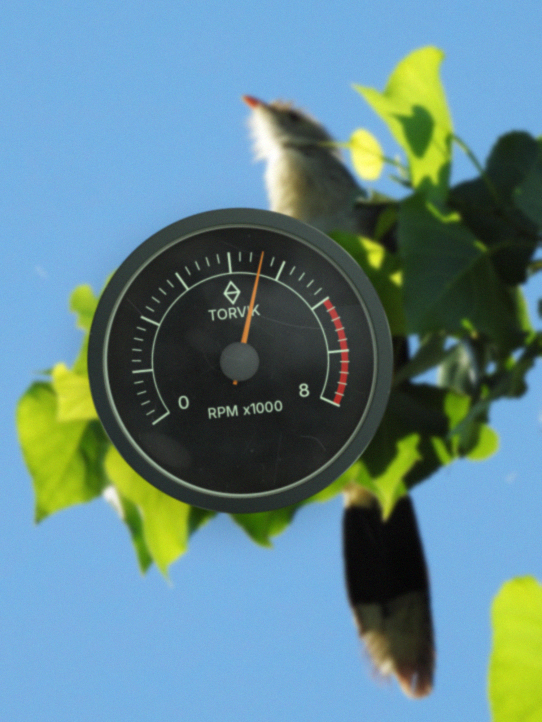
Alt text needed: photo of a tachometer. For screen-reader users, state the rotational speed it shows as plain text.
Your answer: 4600 rpm
